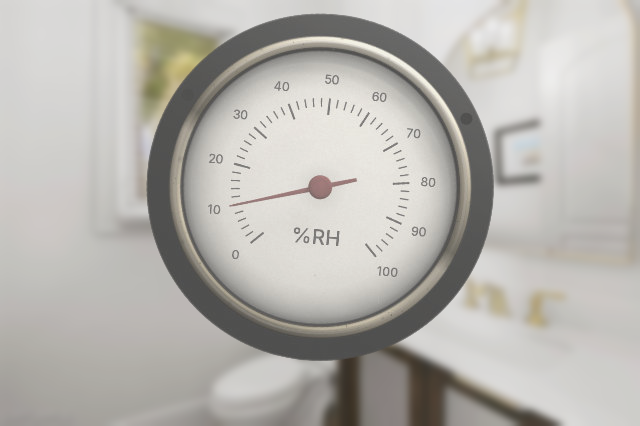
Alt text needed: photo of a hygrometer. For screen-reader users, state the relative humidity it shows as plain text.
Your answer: 10 %
